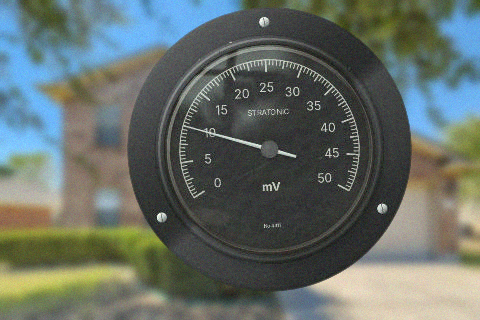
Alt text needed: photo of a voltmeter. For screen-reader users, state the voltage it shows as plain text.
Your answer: 10 mV
